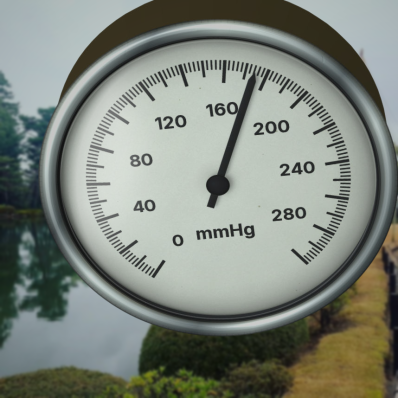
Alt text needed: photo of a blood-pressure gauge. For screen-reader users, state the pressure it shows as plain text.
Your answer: 174 mmHg
